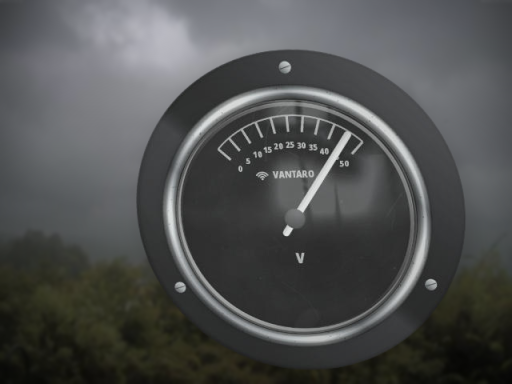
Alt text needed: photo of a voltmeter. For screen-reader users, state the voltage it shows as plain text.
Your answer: 45 V
